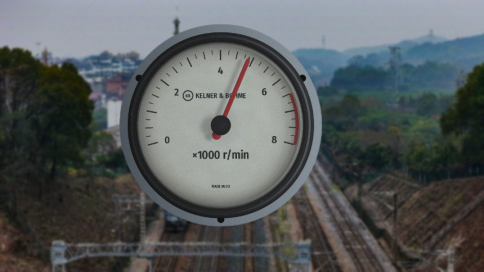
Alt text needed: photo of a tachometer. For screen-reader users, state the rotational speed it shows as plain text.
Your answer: 4875 rpm
